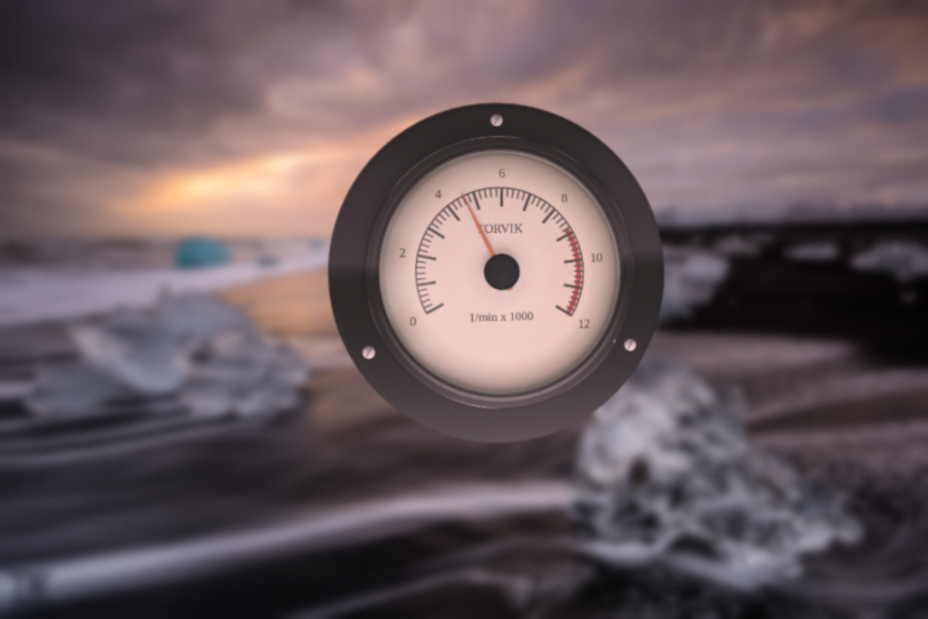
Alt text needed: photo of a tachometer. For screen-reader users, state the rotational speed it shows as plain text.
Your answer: 4600 rpm
